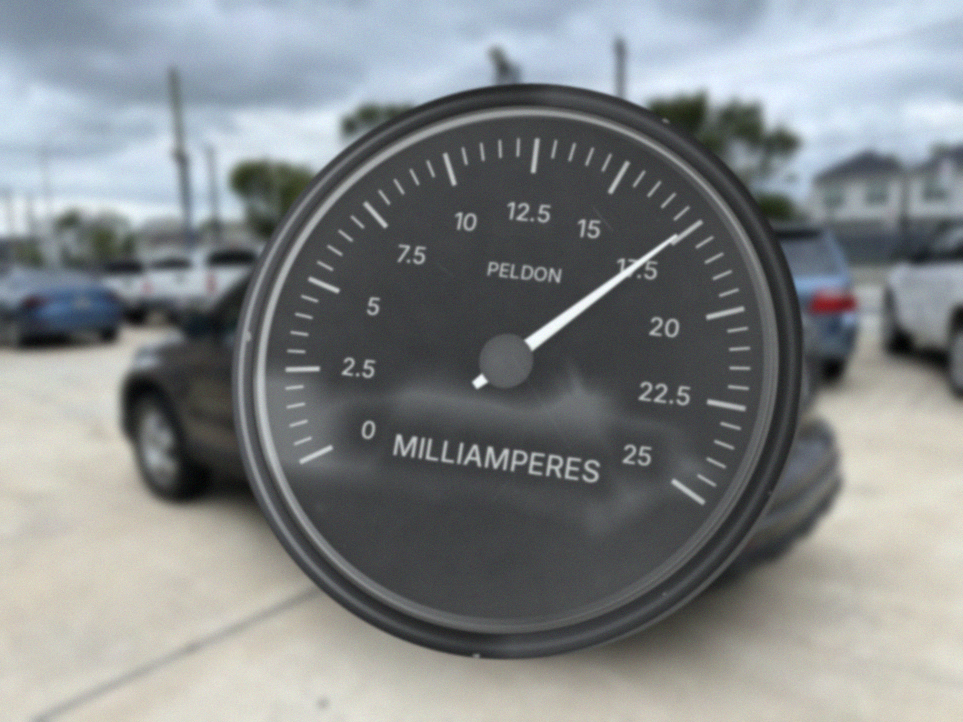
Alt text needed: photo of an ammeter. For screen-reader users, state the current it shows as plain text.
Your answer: 17.5 mA
